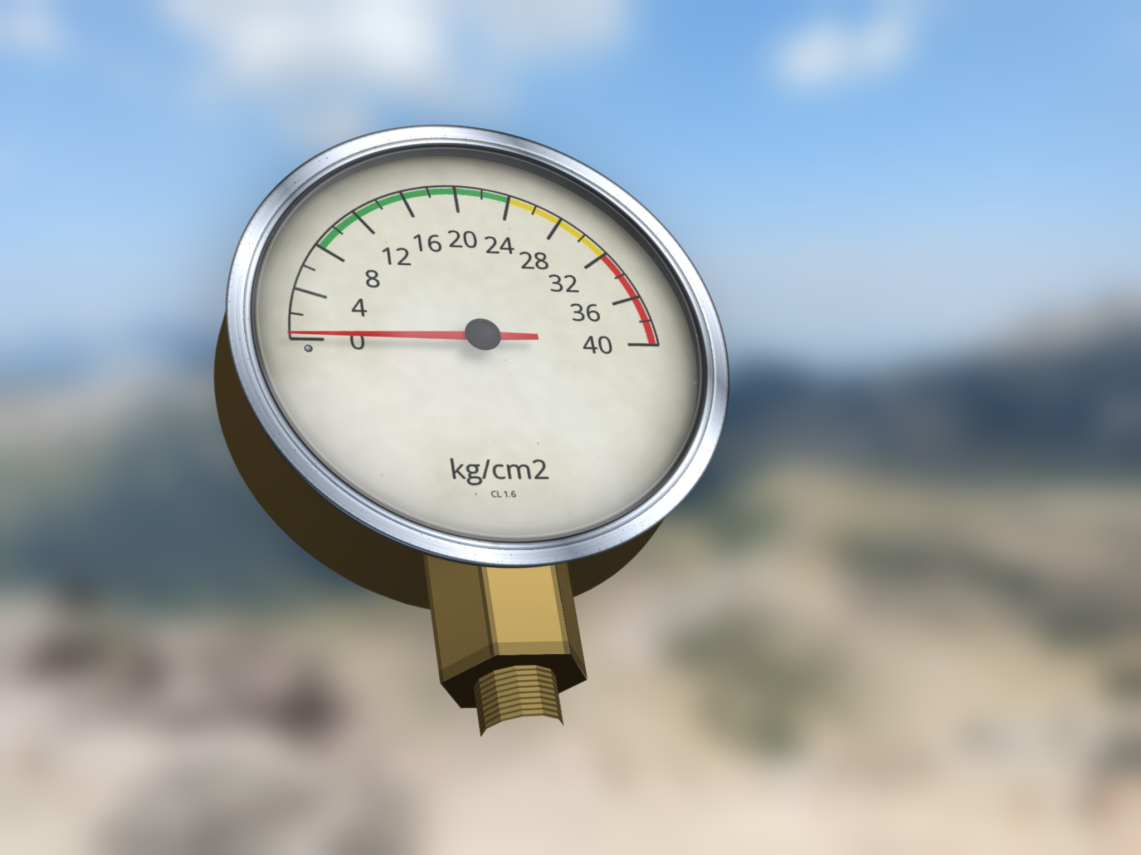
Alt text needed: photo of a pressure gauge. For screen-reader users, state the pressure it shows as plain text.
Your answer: 0 kg/cm²
